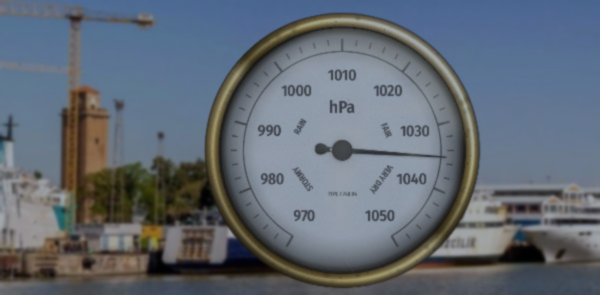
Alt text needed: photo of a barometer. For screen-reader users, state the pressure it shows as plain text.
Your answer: 1035 hPa
